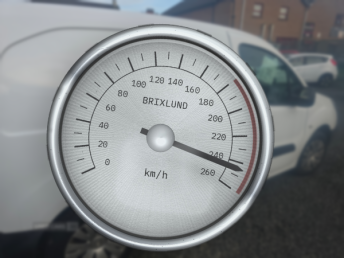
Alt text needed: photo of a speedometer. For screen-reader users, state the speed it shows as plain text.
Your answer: 245 km/h
